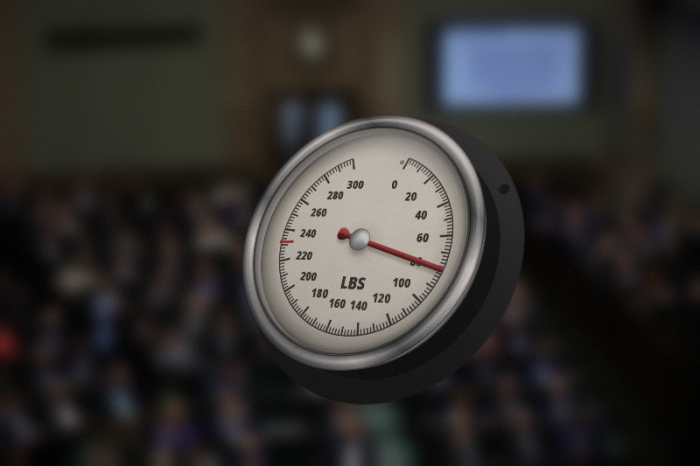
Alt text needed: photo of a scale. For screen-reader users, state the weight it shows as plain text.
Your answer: 80 lb
